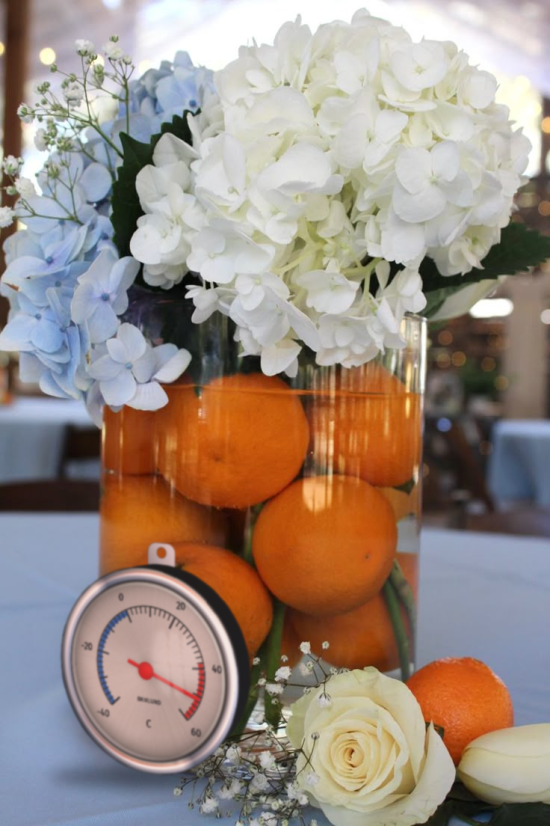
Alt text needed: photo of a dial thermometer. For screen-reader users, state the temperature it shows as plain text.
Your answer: 50 °C
